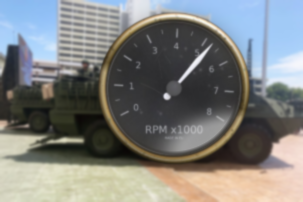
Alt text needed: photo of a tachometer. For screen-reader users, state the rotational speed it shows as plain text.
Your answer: 5250 rpm
